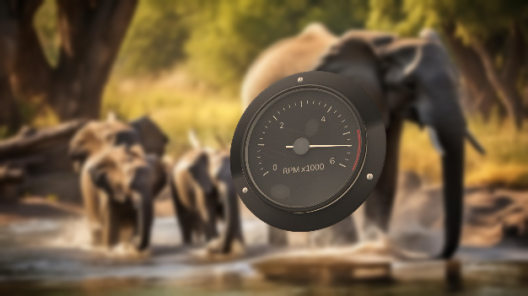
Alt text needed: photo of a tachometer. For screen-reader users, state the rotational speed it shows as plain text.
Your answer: 5400 rpm
